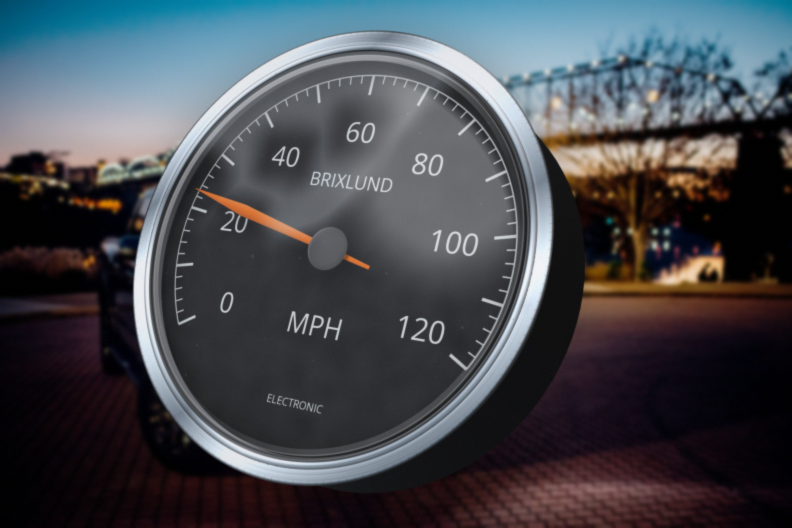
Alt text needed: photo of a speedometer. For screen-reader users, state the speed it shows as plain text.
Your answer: 23 mph
